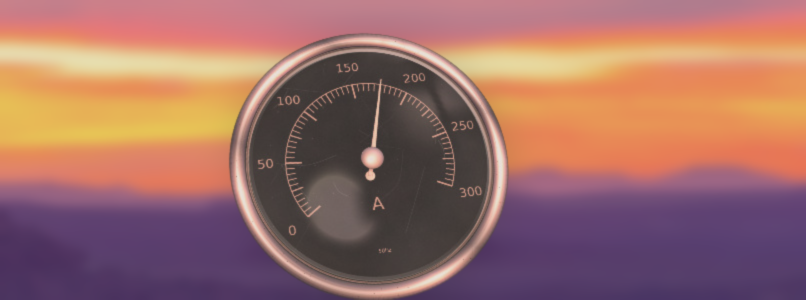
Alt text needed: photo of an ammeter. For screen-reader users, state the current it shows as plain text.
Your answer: 175 A
